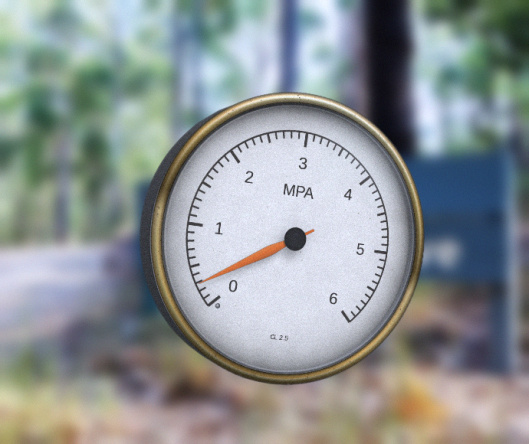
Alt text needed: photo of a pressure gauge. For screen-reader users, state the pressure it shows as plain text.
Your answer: 0.3 MPa
